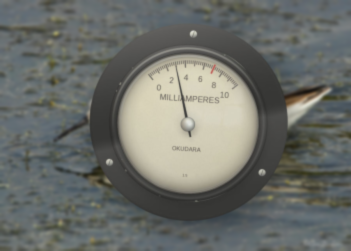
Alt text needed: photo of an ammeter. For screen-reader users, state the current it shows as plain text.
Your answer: 3 mA
